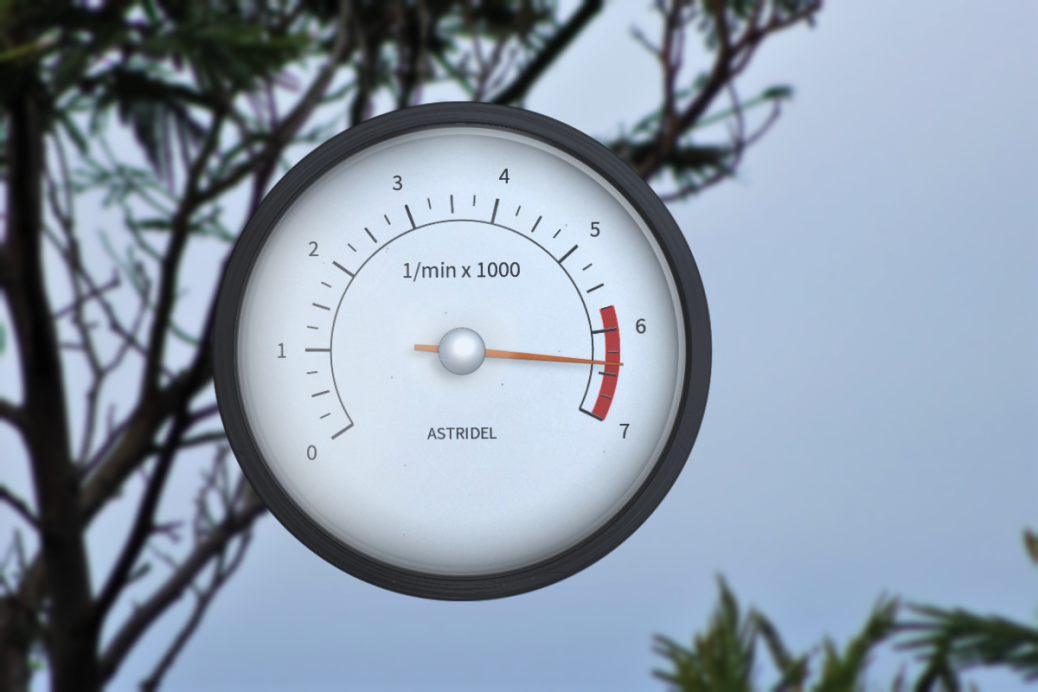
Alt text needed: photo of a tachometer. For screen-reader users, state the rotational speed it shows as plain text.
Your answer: 6375 rpm
